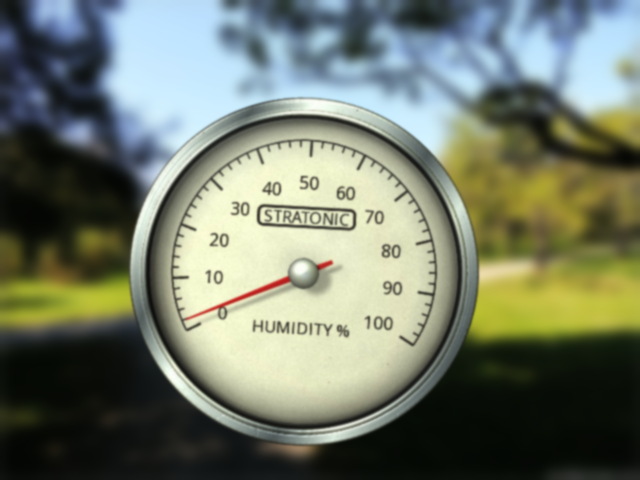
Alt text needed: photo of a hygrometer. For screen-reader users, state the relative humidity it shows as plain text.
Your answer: 2 %
